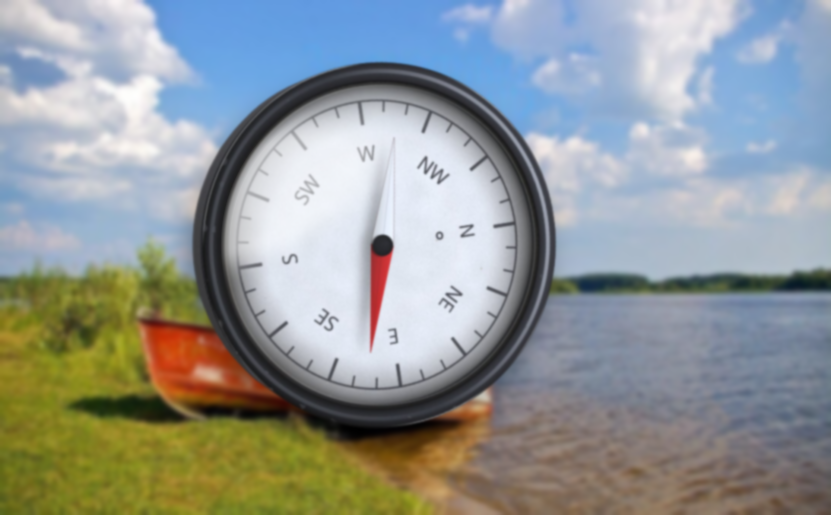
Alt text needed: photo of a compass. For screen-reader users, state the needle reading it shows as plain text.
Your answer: 105 °
